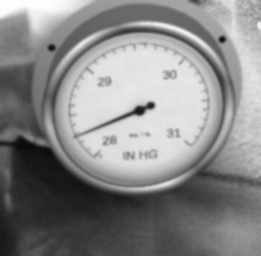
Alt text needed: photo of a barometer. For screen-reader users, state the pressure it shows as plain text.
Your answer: 28.3 inHg
